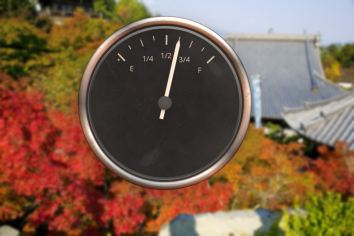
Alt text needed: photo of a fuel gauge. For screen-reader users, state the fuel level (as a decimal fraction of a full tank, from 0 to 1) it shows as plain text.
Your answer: 0.625
